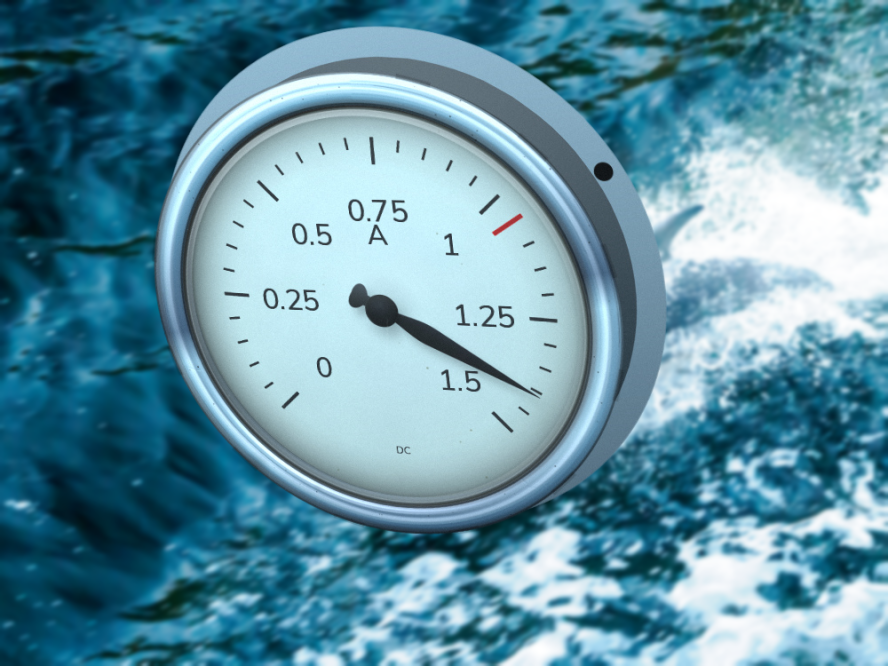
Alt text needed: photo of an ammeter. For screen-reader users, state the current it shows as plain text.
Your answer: 1.4 A
